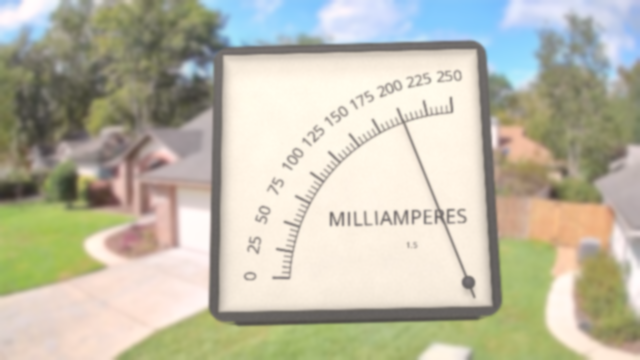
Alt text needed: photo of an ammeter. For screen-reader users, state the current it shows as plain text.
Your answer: 200 mA
